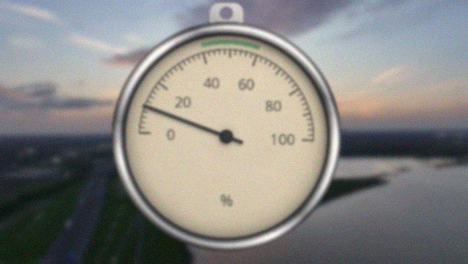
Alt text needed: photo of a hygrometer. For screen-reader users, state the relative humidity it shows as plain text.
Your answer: 10 %
